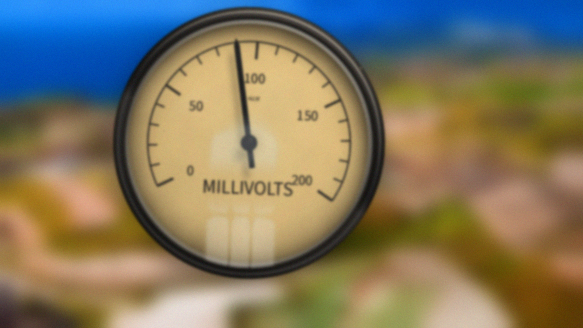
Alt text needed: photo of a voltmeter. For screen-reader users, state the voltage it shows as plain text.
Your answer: 90 mV
